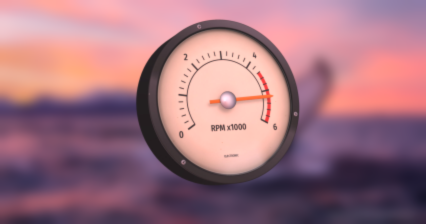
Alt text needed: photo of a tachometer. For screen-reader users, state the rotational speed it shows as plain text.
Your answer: 5200 rpm
